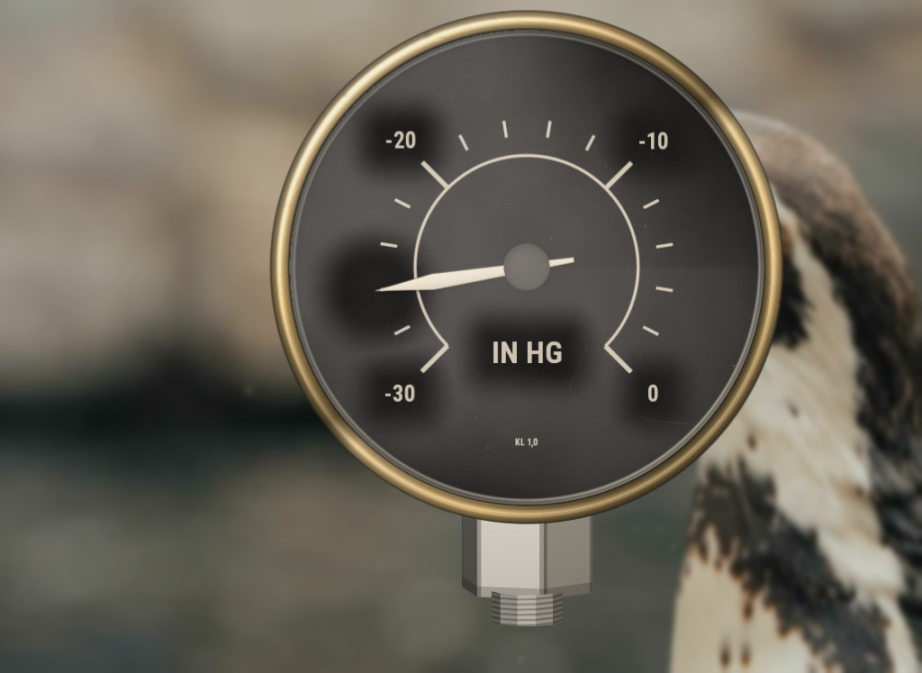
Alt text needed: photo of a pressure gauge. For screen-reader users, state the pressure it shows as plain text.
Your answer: -26 inHg
